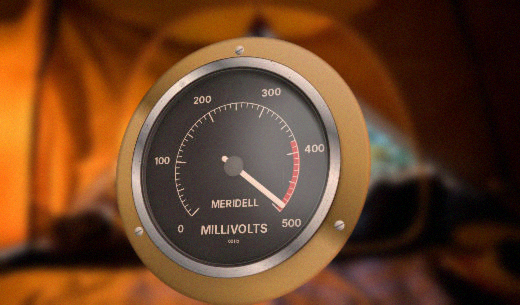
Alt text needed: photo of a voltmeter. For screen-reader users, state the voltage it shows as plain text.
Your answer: 490 mV
